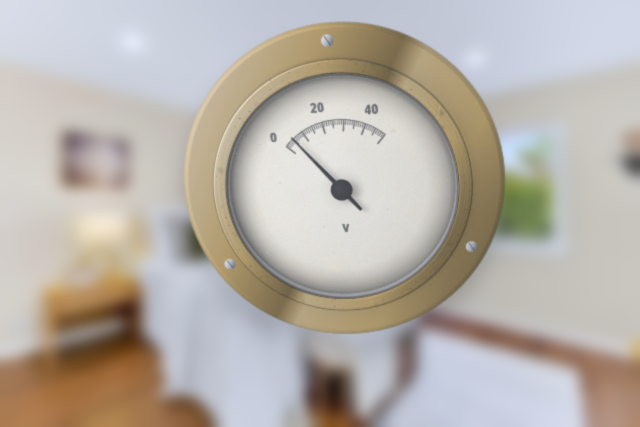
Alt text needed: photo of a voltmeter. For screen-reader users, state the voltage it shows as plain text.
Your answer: 5 V
